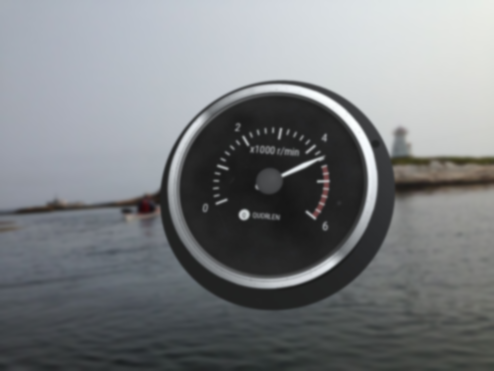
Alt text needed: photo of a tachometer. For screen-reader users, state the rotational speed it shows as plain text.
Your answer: 4400 rpm
